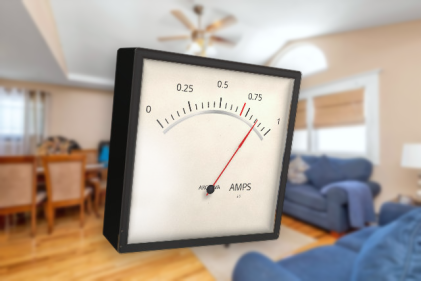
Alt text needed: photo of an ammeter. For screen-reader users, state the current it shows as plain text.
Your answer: 0.85 A
